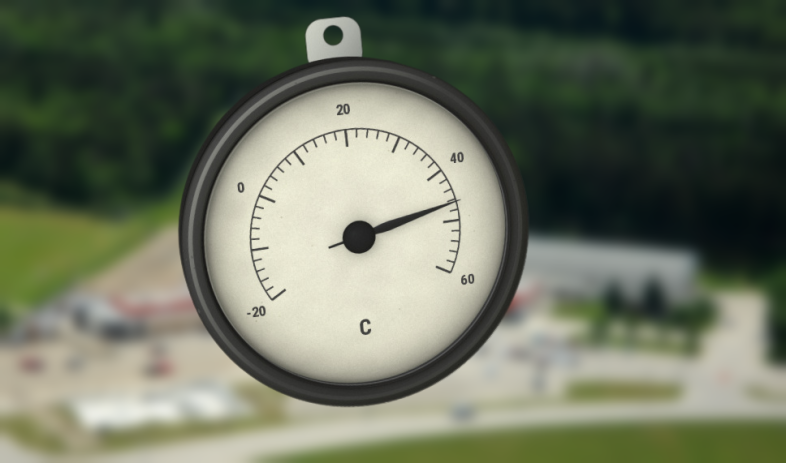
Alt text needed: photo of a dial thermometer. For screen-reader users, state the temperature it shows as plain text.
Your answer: 46 °C
